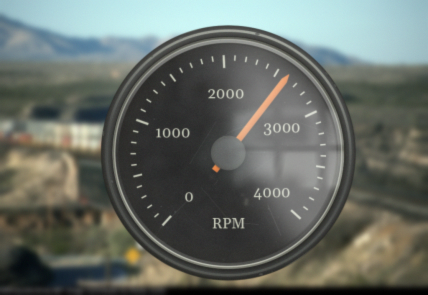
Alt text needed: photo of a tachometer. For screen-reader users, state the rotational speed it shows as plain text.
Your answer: 2600 rpm
